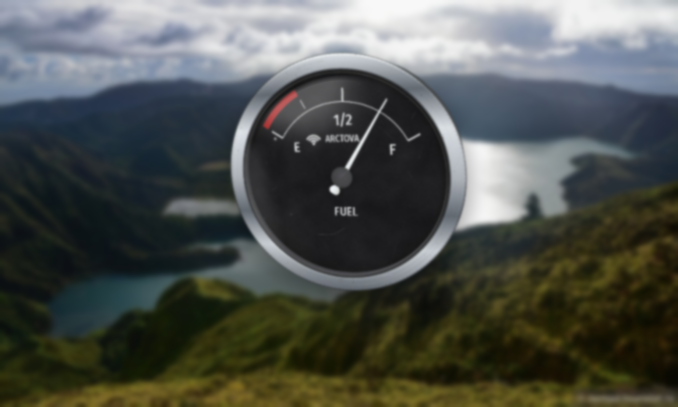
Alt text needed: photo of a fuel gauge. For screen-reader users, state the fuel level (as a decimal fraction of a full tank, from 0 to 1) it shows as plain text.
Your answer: 0.75
